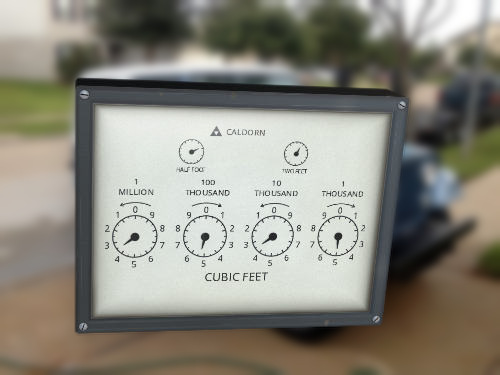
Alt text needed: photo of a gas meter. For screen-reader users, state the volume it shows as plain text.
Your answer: 353500 ft³
